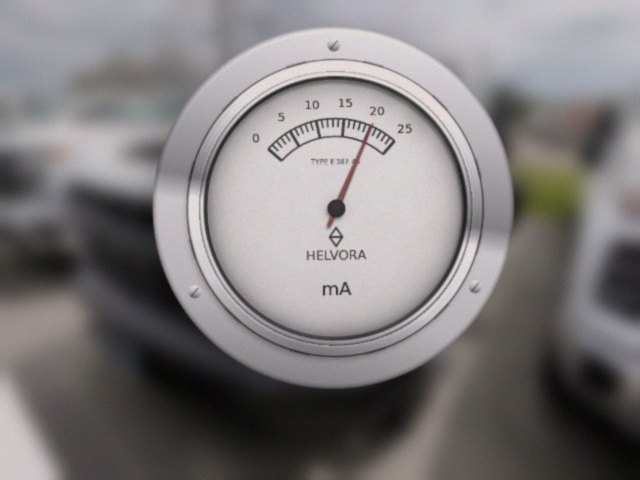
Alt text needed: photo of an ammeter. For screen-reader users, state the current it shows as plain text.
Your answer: 20 mA
